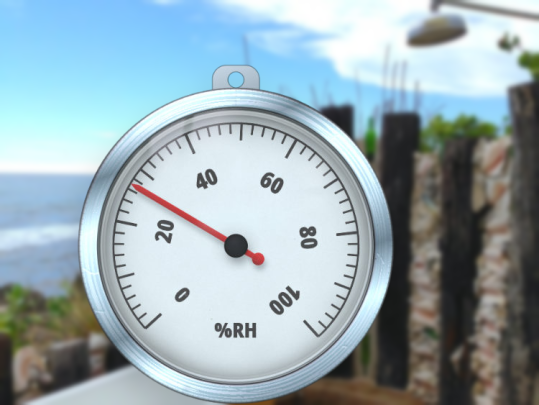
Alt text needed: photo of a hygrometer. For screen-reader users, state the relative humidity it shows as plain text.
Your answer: 27 %
